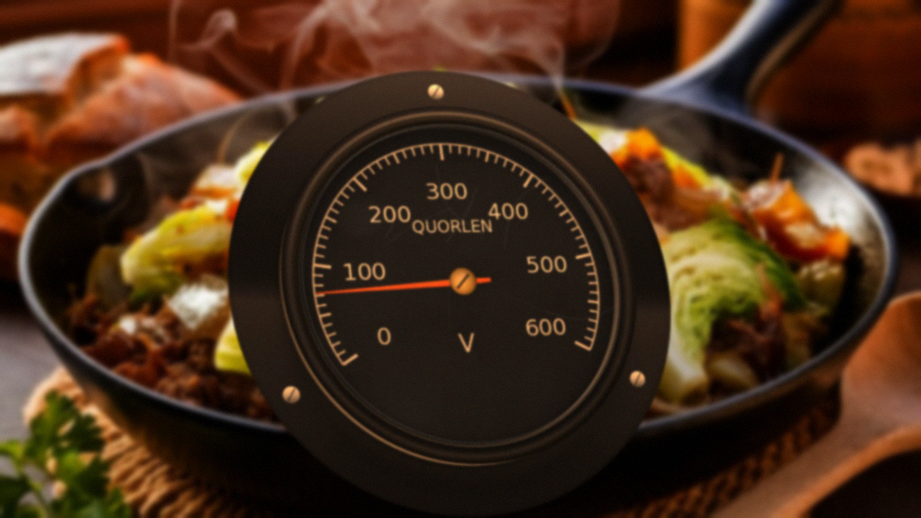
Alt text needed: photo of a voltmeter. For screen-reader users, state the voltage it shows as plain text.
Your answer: 70 V
